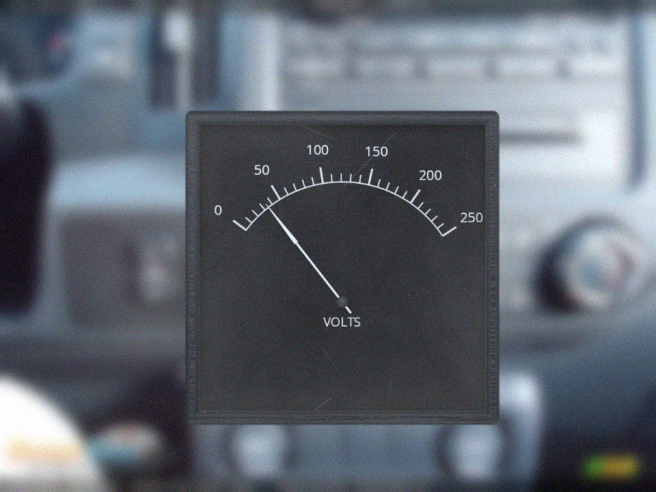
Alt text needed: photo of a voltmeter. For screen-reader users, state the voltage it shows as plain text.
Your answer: 35 V
